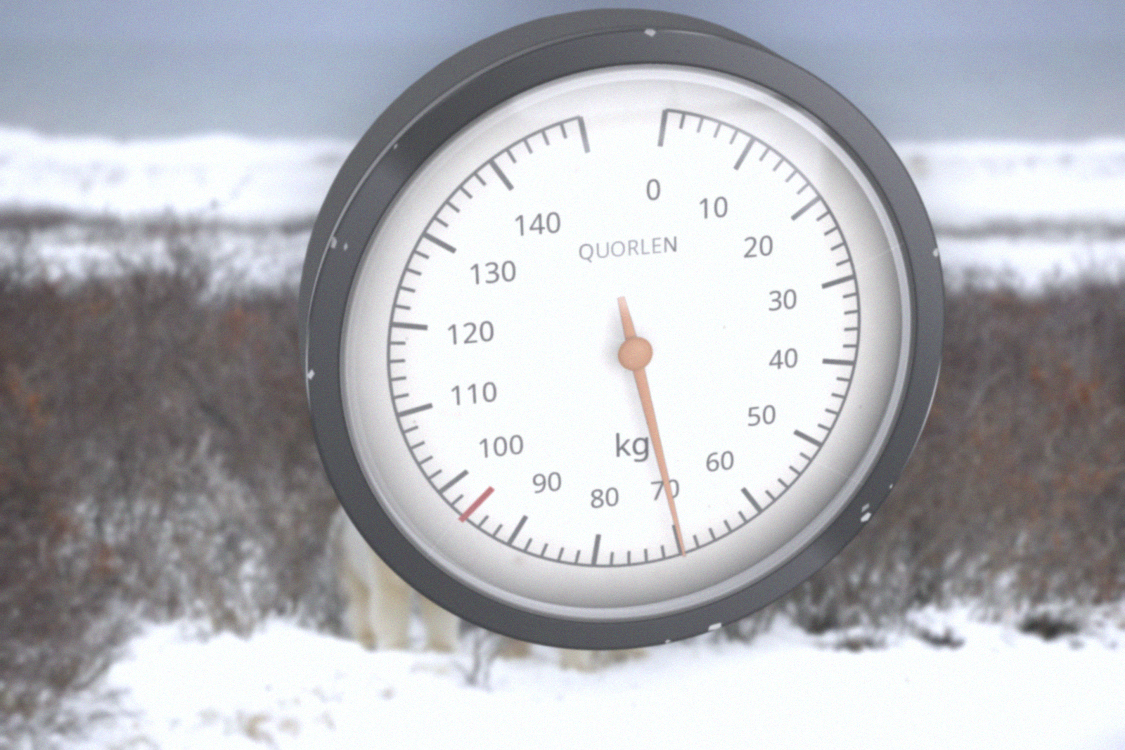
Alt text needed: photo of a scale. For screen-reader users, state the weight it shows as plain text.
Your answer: 70 kg
